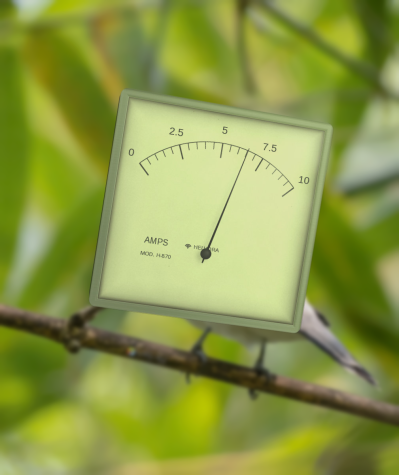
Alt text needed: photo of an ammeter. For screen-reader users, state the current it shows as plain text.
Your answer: 6.5 A
